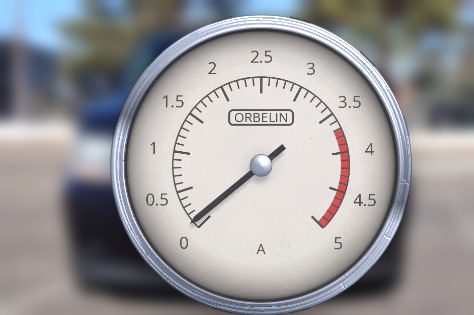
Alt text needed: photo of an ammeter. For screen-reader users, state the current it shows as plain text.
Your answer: 0.1 A
